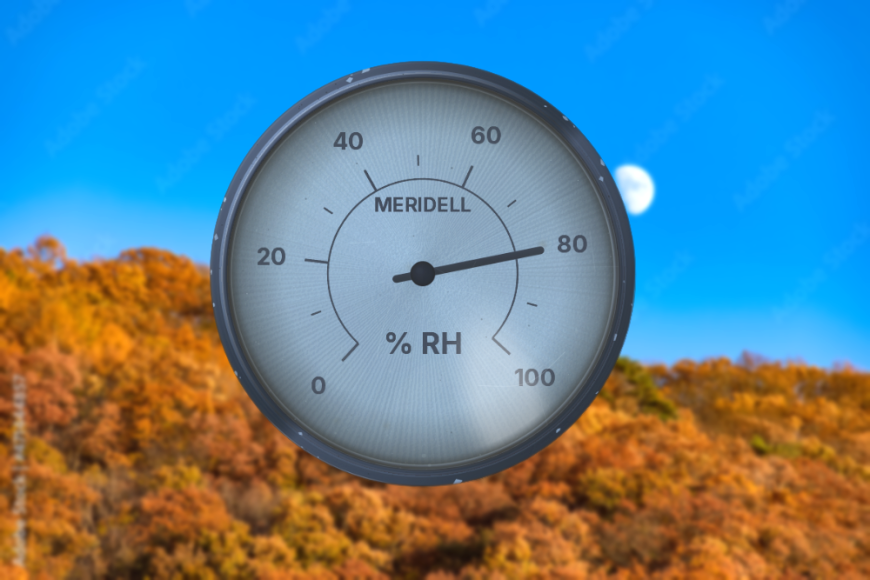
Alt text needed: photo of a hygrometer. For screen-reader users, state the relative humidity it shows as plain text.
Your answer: 80 %
